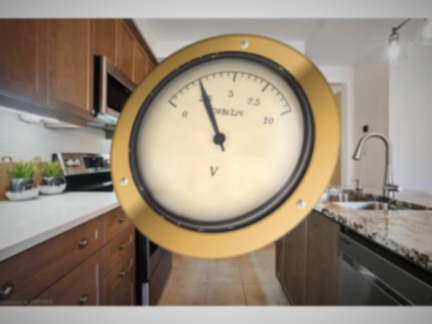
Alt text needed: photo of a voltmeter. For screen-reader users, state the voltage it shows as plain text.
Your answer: 2.5 V
